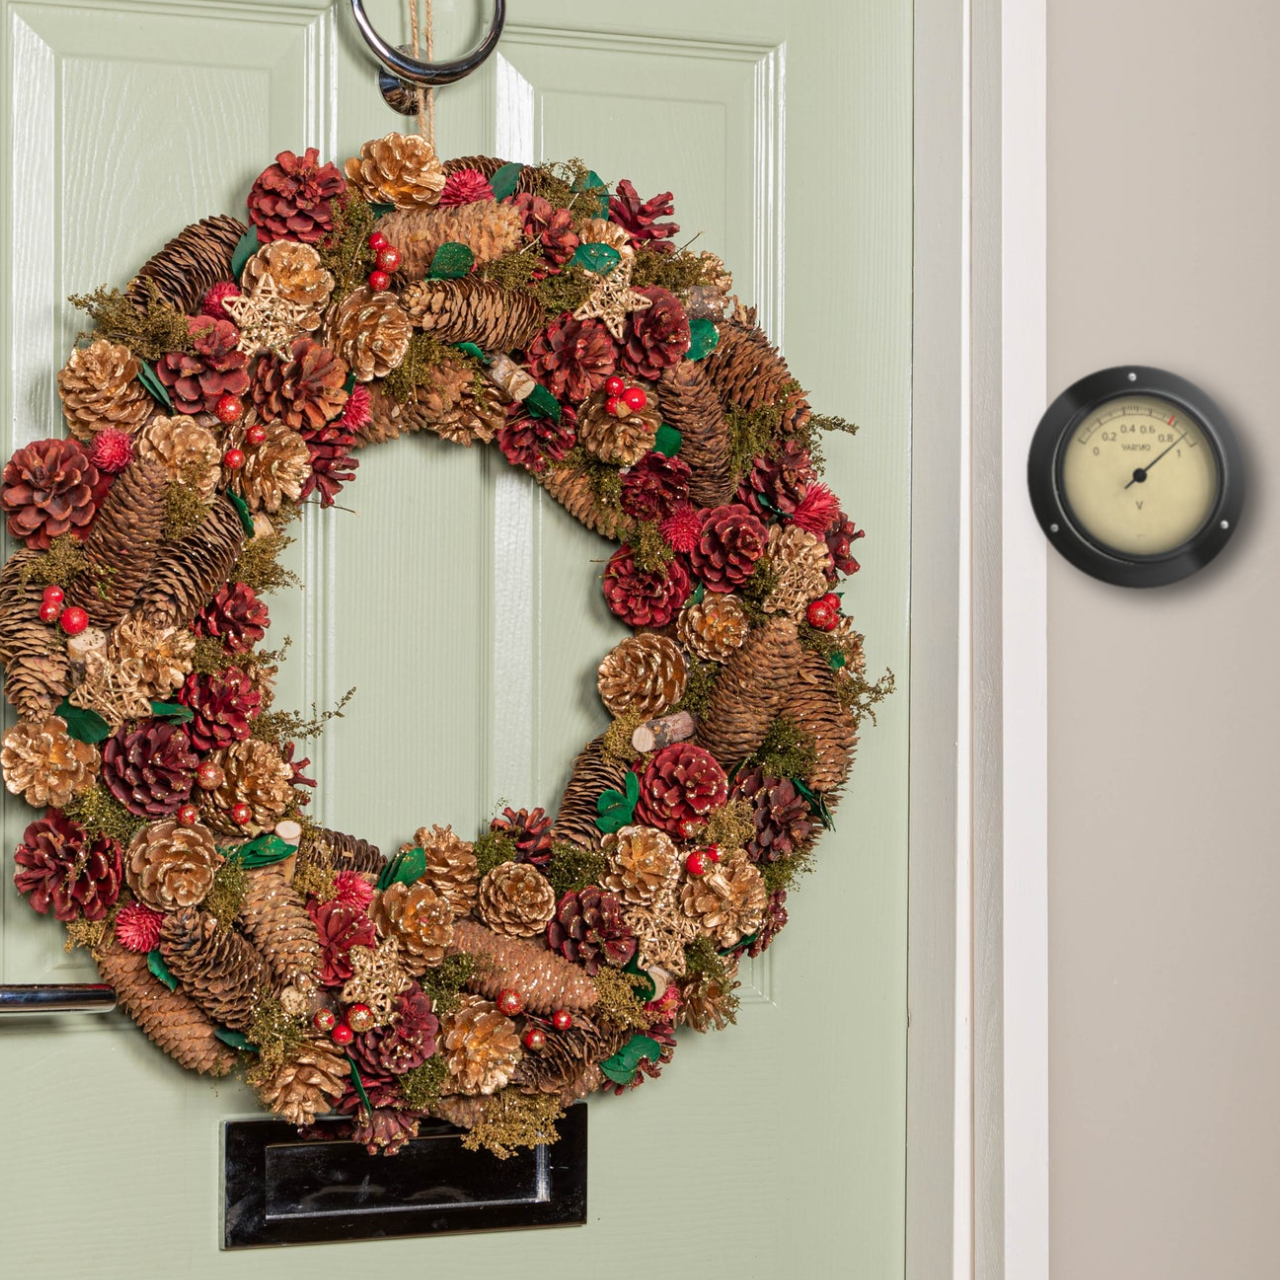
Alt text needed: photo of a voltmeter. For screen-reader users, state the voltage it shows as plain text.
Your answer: 0.9 V
